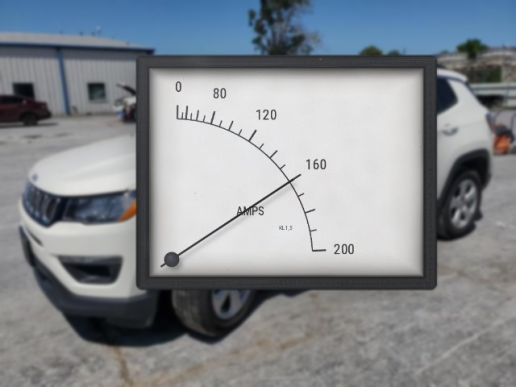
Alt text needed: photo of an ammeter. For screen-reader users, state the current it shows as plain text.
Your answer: 160 A
